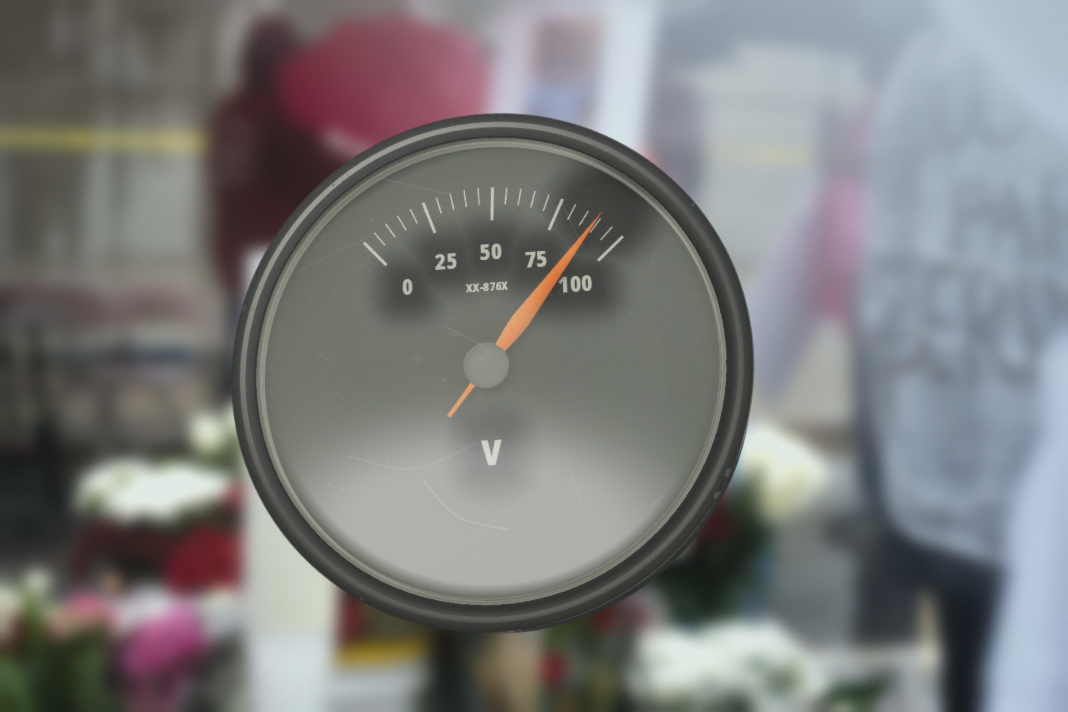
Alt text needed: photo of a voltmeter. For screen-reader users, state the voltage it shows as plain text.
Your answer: 90 V
